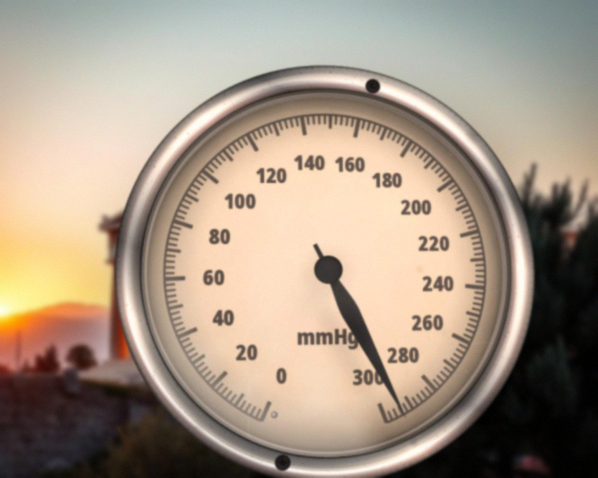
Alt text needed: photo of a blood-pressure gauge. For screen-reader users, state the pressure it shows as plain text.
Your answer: 294 mmHg
